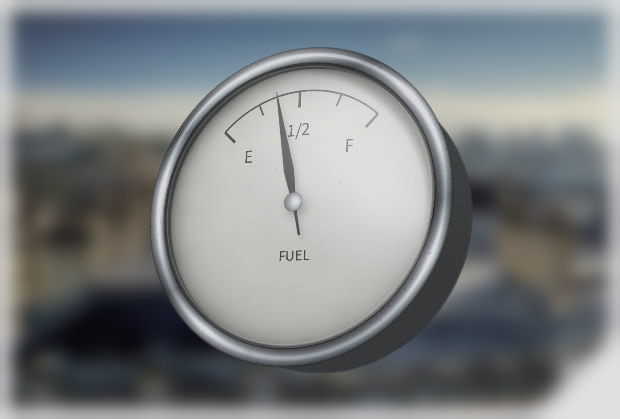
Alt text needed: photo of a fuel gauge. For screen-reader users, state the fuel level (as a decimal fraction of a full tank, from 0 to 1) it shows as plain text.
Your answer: 0.375
